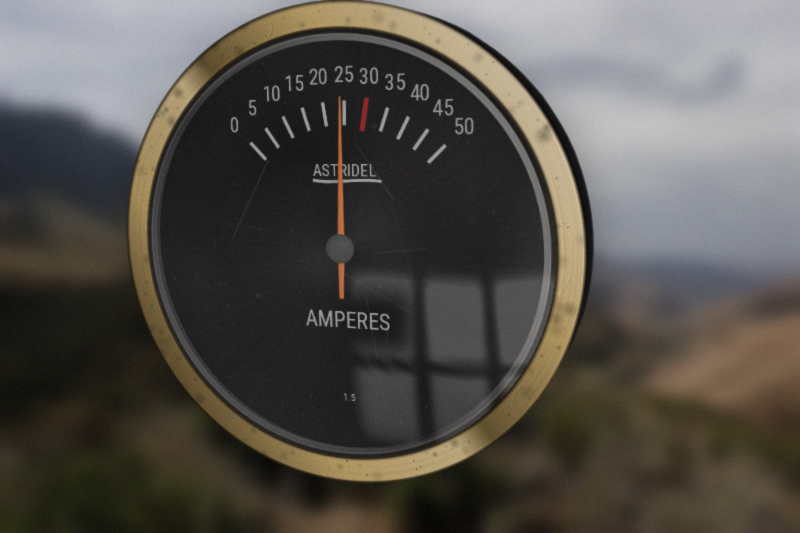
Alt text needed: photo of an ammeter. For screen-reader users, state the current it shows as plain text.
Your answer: 25 A
